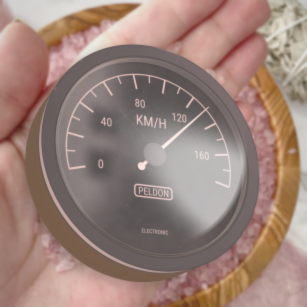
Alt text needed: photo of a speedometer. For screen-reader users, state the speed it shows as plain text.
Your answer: 130 km/h
